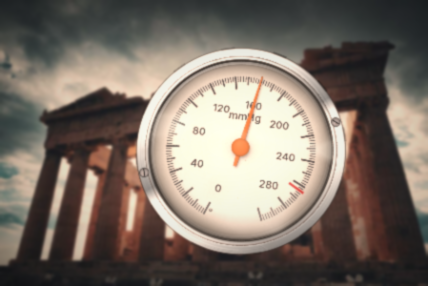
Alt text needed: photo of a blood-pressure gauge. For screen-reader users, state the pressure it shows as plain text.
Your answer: 160 mmHg
